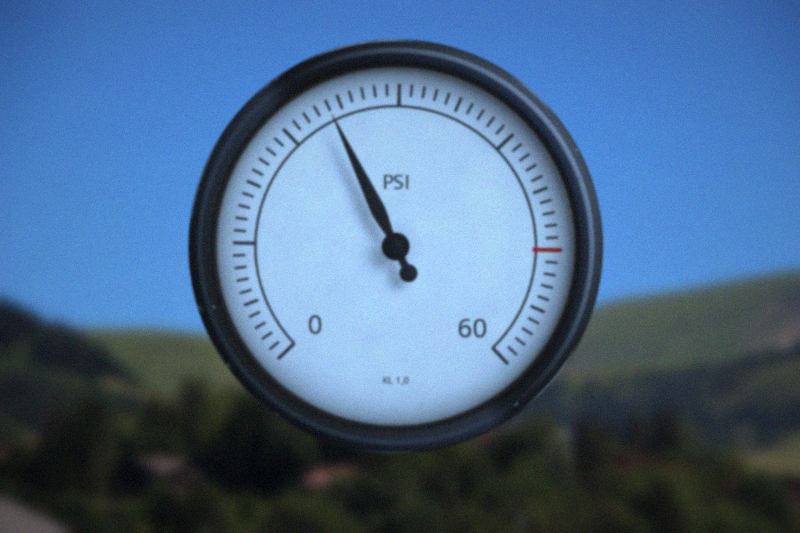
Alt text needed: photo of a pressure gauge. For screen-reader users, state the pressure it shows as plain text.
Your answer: 24 psi
